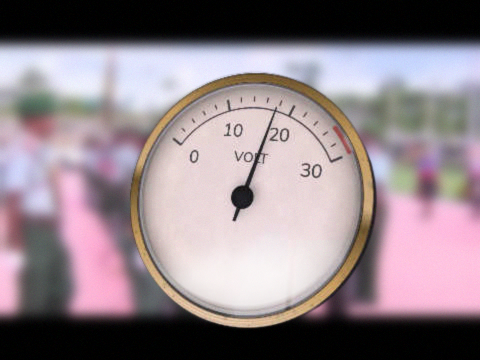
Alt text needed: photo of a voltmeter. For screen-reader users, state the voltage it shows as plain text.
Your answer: 18 V
